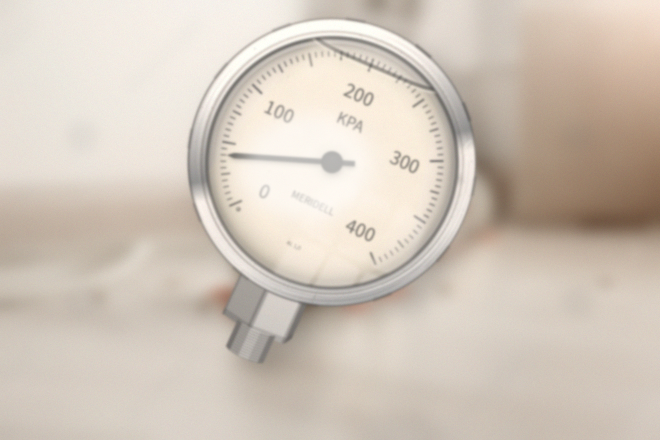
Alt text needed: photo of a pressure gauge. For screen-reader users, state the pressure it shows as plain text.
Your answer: 40 kPa
